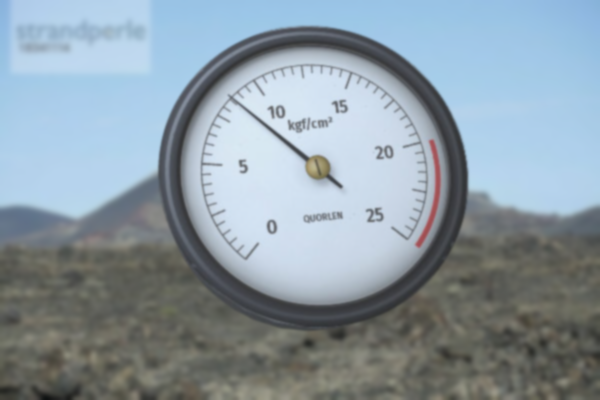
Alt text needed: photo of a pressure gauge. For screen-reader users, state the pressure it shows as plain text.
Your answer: 8.5 kg/cm²
